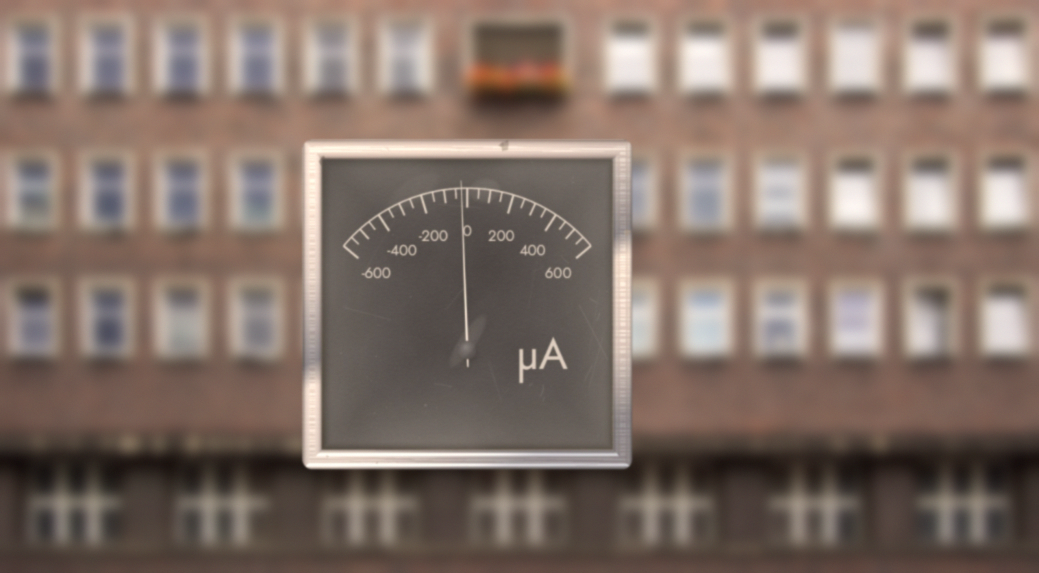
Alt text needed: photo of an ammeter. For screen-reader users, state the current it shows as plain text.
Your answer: -25 µA
